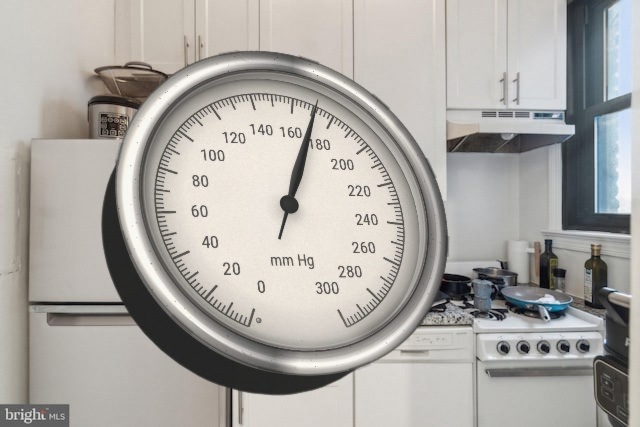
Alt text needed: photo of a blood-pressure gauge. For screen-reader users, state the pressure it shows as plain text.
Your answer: 170 mmHg
